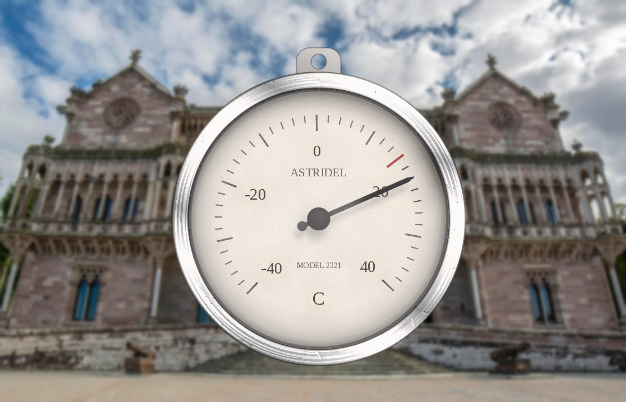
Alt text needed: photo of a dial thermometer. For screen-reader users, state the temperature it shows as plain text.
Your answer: 20 °C
